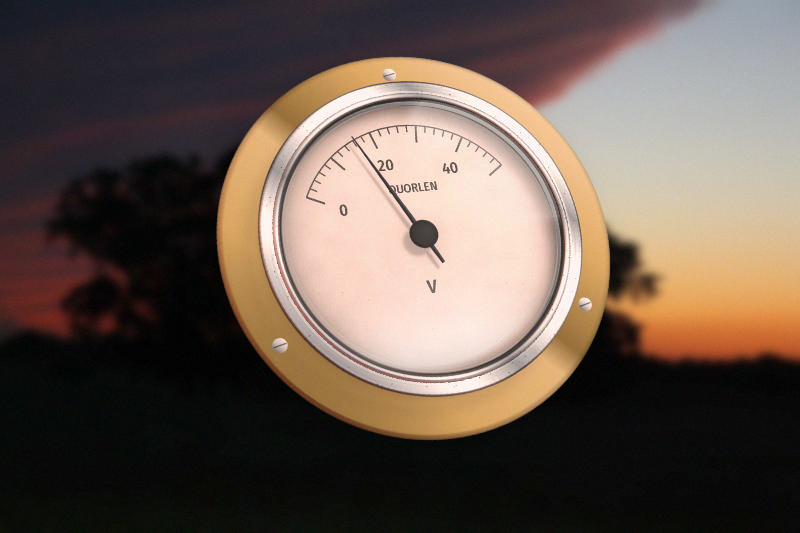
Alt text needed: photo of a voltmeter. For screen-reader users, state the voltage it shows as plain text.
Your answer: 16 V
